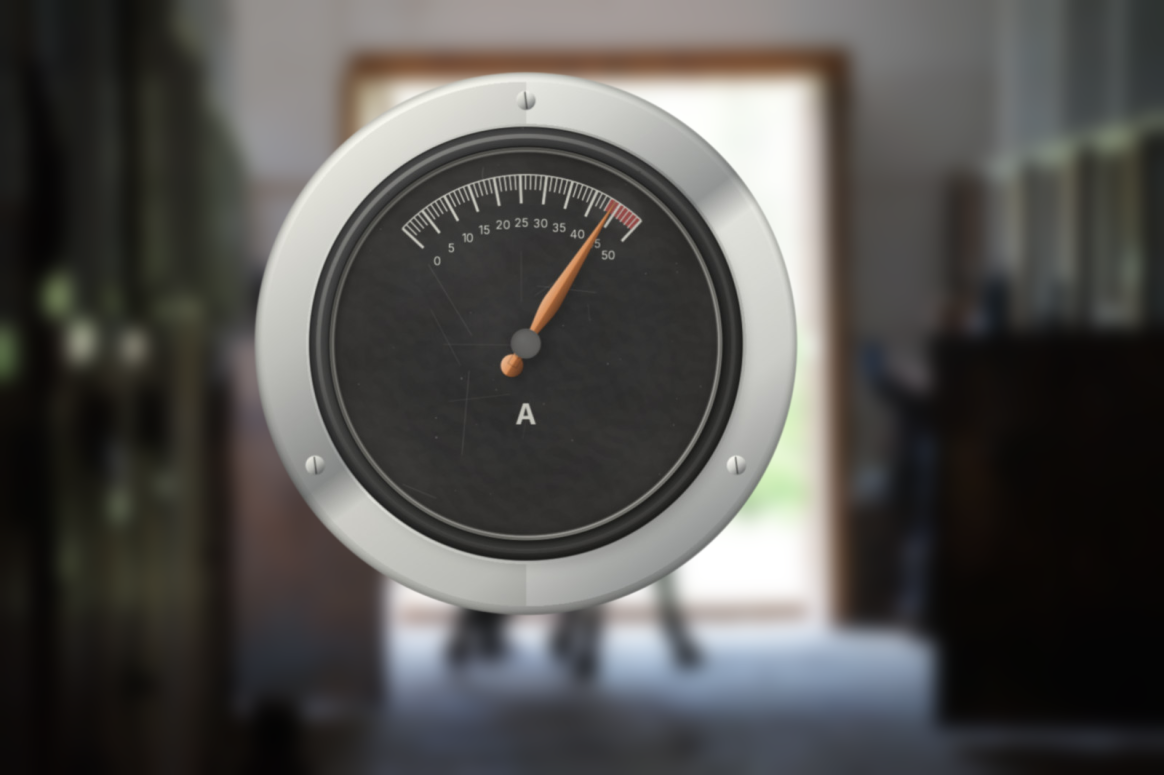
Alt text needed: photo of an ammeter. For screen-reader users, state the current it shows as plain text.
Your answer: 44 A
